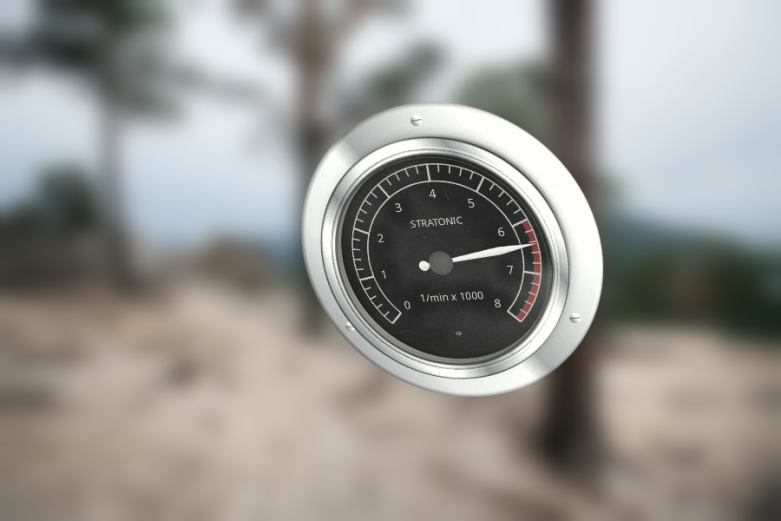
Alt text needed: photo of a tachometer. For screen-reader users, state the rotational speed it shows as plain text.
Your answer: 6400 rpm
